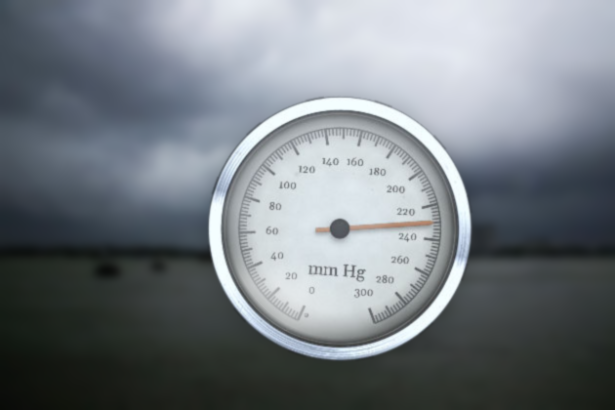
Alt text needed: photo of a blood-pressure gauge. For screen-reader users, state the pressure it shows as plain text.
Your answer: 230 mmHg
